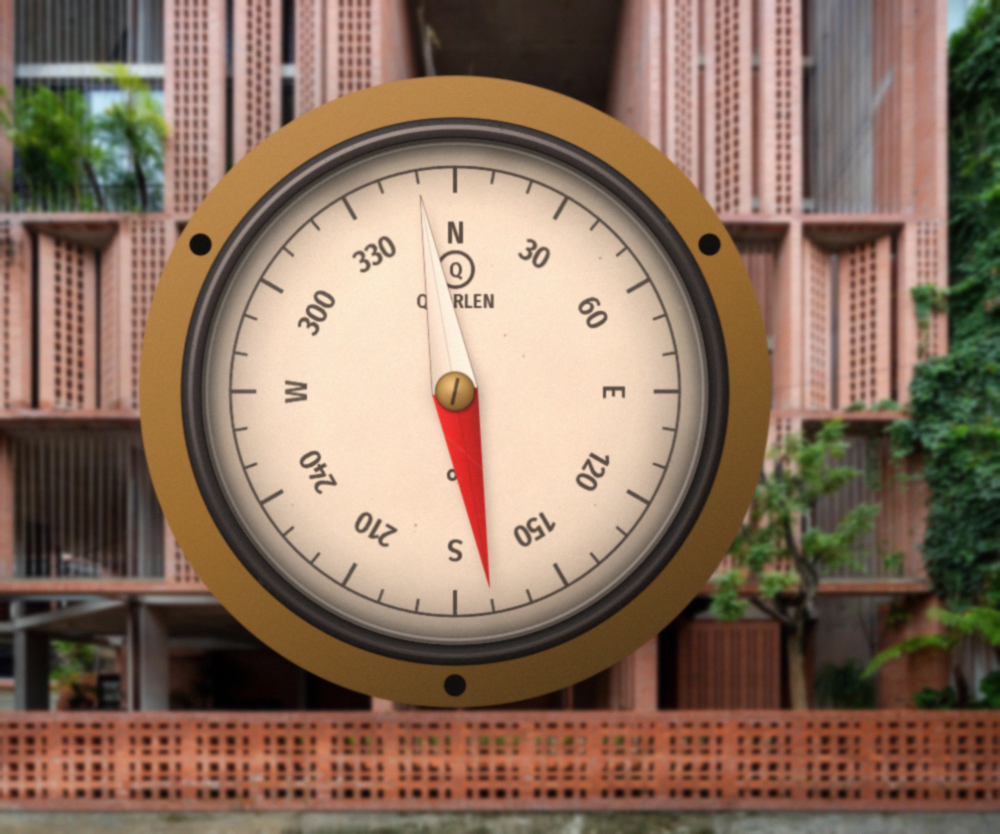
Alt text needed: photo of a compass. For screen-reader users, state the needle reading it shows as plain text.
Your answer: 170 °
